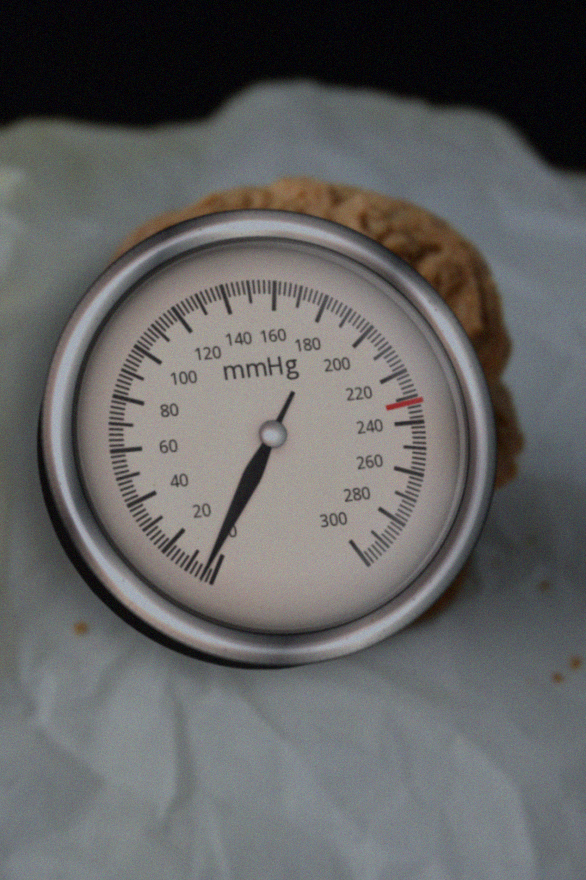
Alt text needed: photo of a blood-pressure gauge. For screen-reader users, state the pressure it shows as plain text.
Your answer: 4 mmHg
